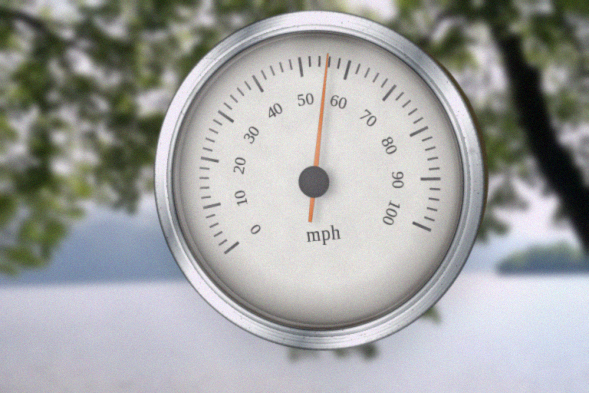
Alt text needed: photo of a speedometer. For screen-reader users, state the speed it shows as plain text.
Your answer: 56 mph
